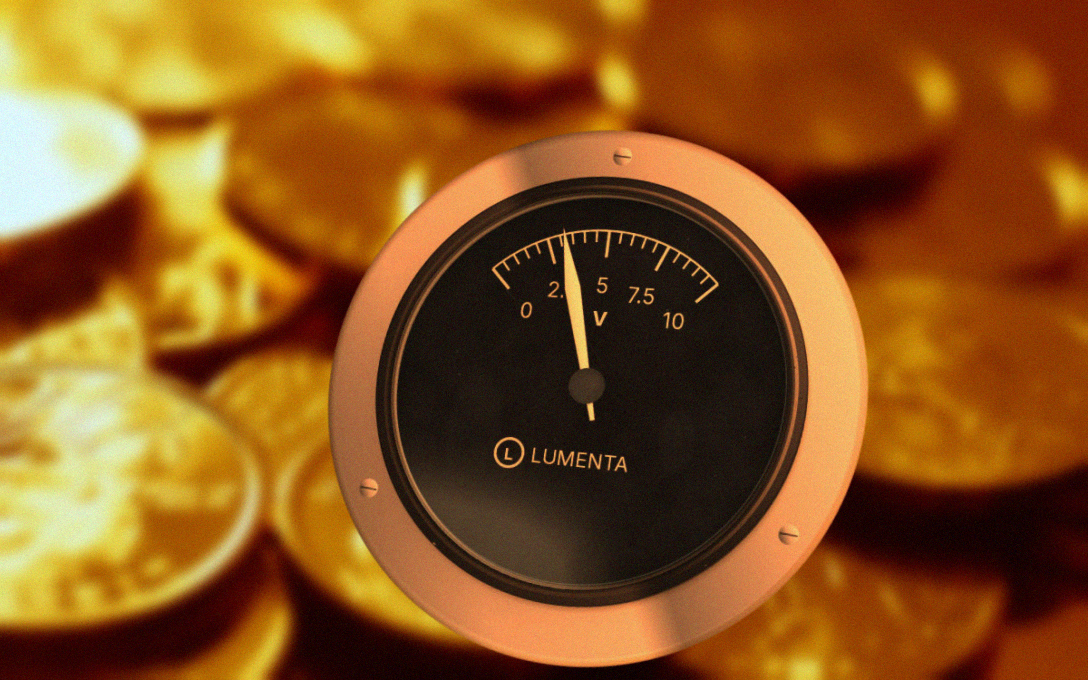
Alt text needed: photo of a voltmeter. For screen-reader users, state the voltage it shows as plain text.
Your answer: 3.25 V
